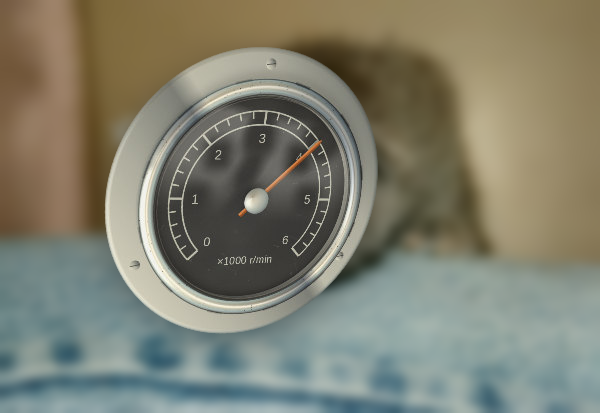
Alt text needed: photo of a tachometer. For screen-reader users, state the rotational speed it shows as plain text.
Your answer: 4000 rpm
